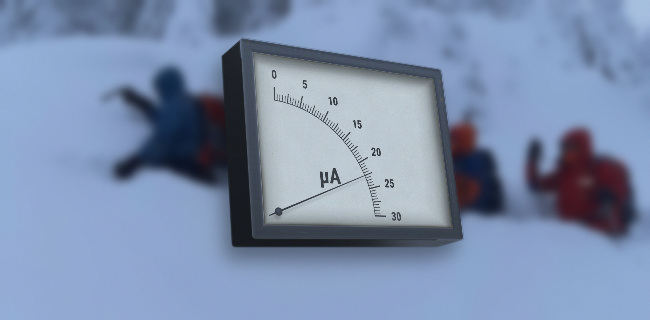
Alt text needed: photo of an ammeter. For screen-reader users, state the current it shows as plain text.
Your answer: 22.5 µA
